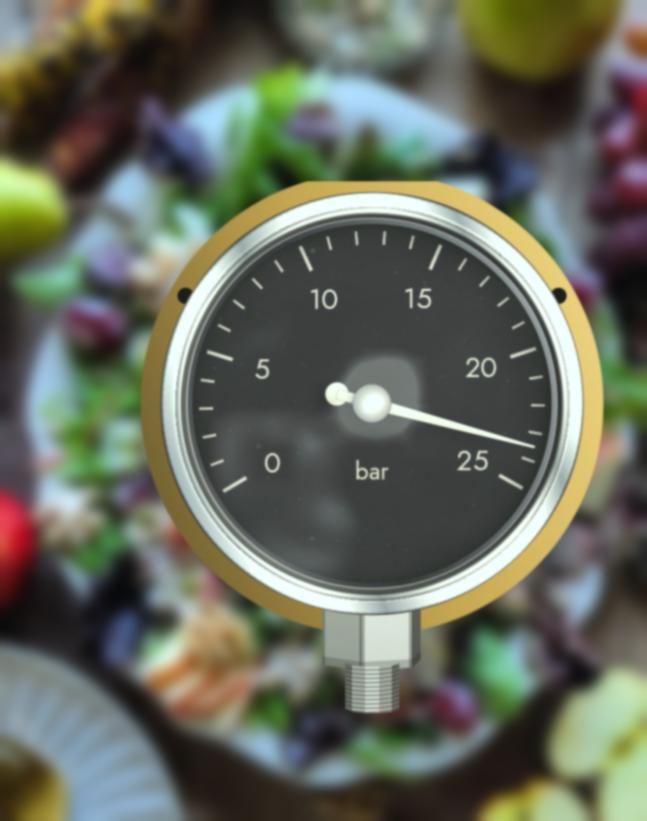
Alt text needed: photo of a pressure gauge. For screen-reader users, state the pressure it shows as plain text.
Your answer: 23.5 bar
